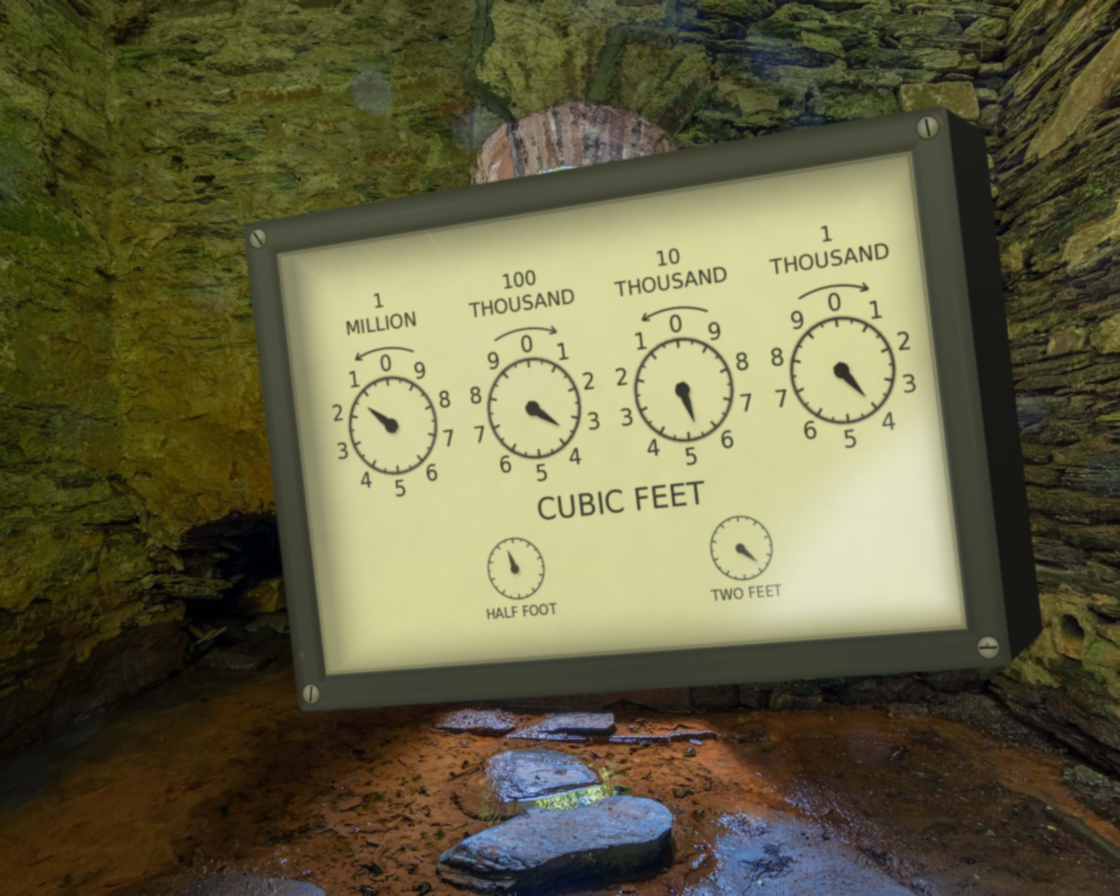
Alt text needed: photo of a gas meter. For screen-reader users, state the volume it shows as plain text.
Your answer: 135400 ft³
